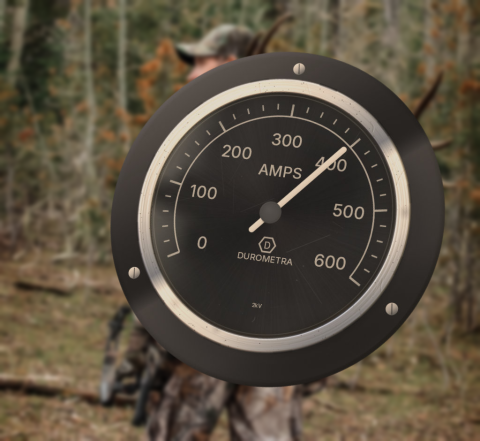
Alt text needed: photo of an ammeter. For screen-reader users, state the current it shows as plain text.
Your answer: 400 A
